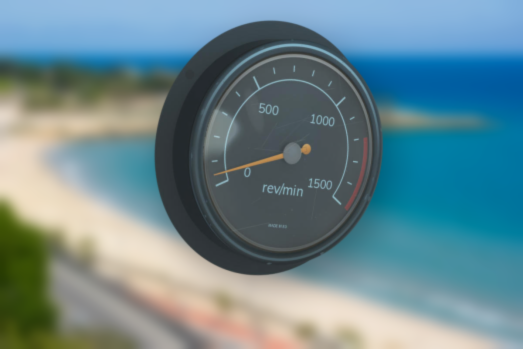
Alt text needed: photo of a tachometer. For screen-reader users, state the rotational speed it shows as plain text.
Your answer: 50 rpm
